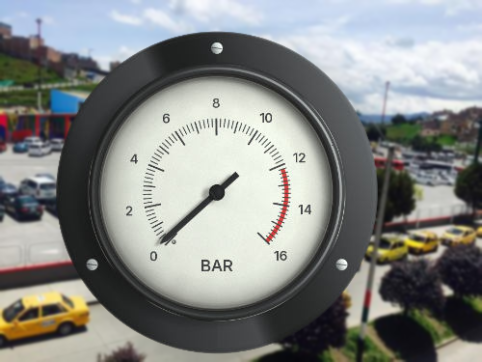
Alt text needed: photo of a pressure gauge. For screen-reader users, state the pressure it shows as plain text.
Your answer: 0.2 bar
